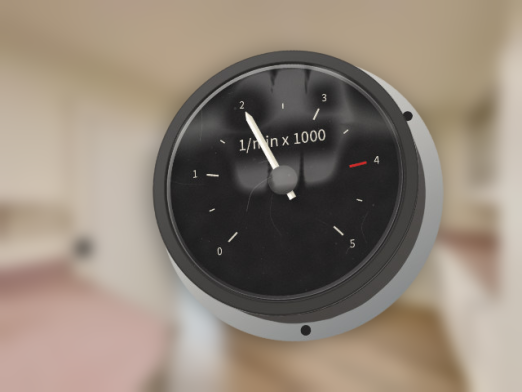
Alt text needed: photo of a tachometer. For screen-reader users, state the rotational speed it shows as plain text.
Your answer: 2000 rpm
